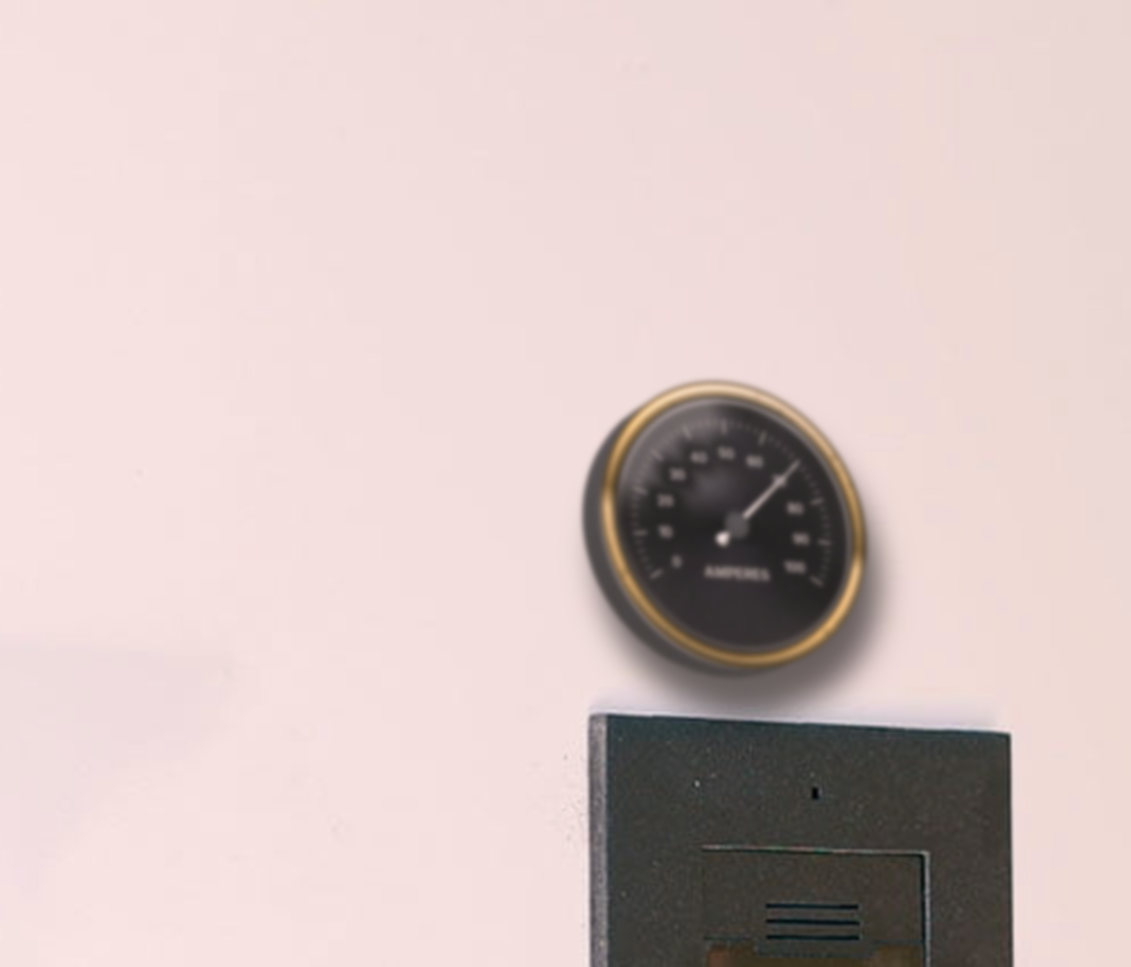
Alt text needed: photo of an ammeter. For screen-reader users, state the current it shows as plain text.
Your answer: 70 A
